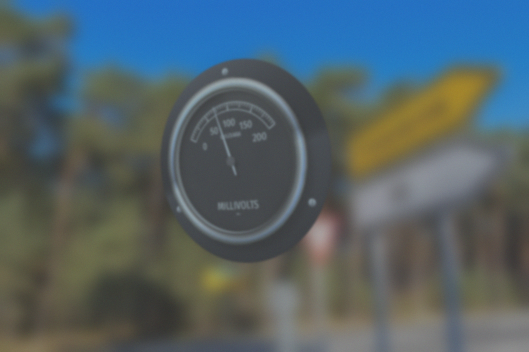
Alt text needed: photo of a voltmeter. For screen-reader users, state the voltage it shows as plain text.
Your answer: 75 mV
